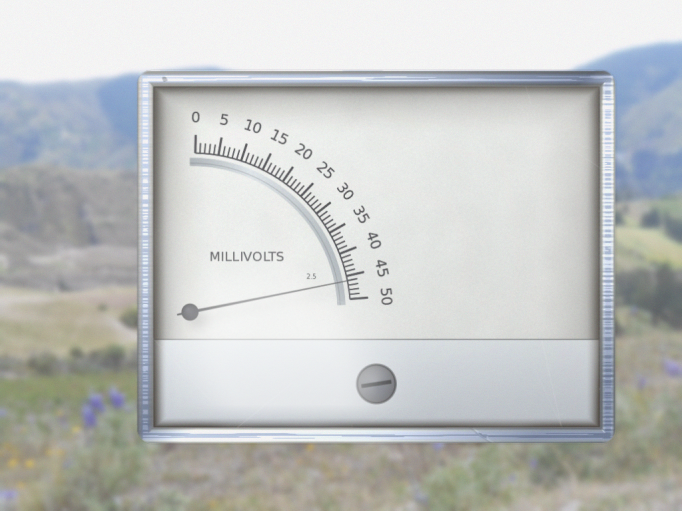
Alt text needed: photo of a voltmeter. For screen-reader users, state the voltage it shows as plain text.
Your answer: 46 mV
